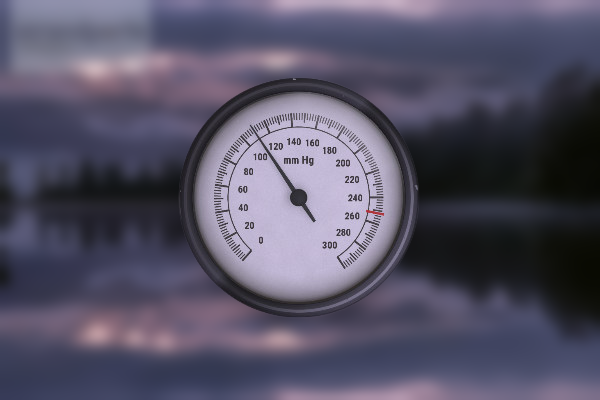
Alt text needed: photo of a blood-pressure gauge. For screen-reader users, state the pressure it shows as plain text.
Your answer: 110 mmHg
